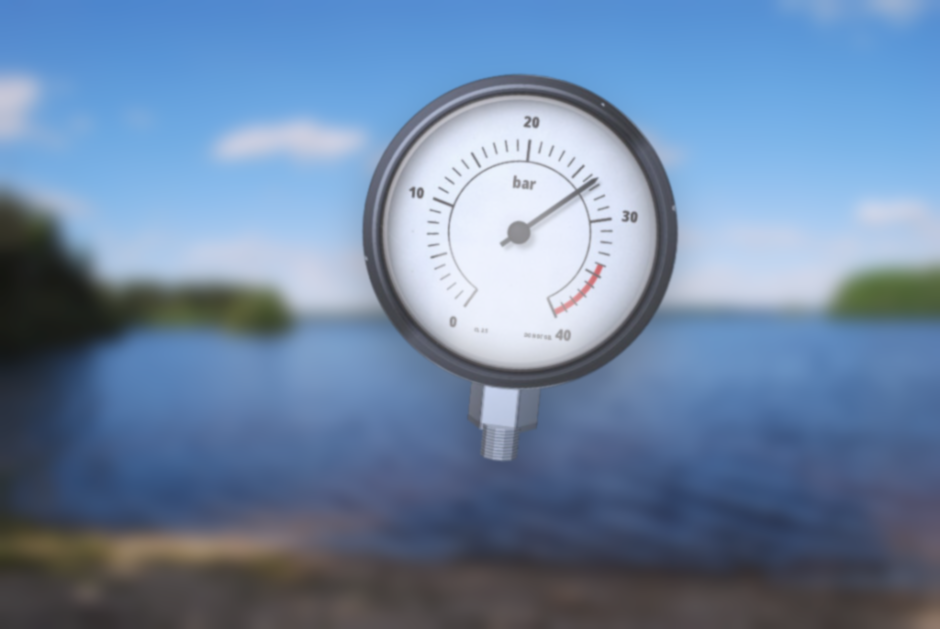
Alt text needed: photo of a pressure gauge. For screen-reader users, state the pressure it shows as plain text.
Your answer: 26.5 bar
